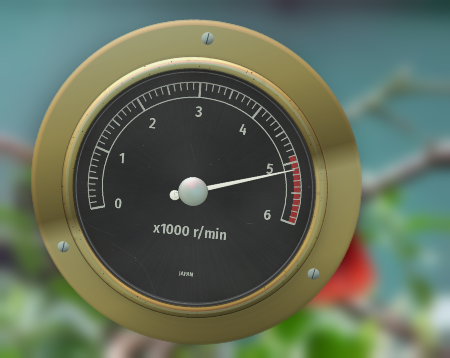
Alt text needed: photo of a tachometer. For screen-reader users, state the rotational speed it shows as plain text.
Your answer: 5100 rpm
